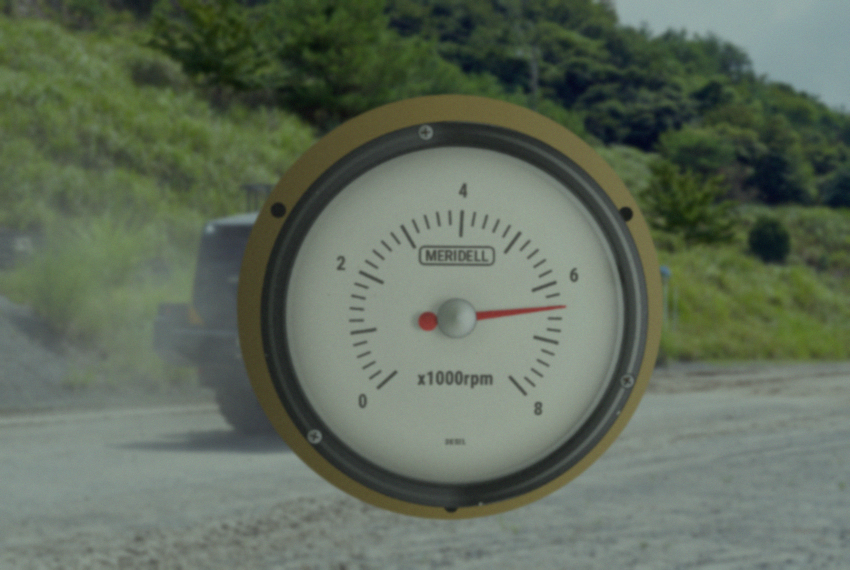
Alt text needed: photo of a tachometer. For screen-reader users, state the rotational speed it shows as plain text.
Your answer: 6400 rpm
